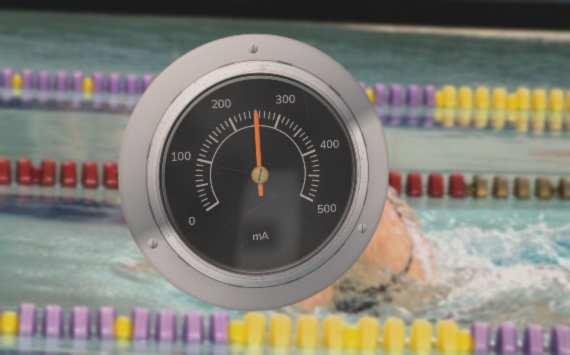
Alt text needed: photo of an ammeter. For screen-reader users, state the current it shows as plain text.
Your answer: 250 mA
